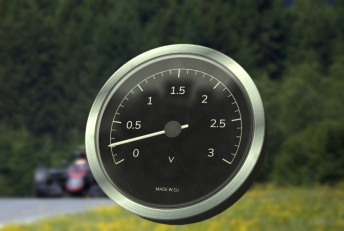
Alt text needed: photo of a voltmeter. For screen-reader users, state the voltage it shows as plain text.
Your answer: 0.2 V
